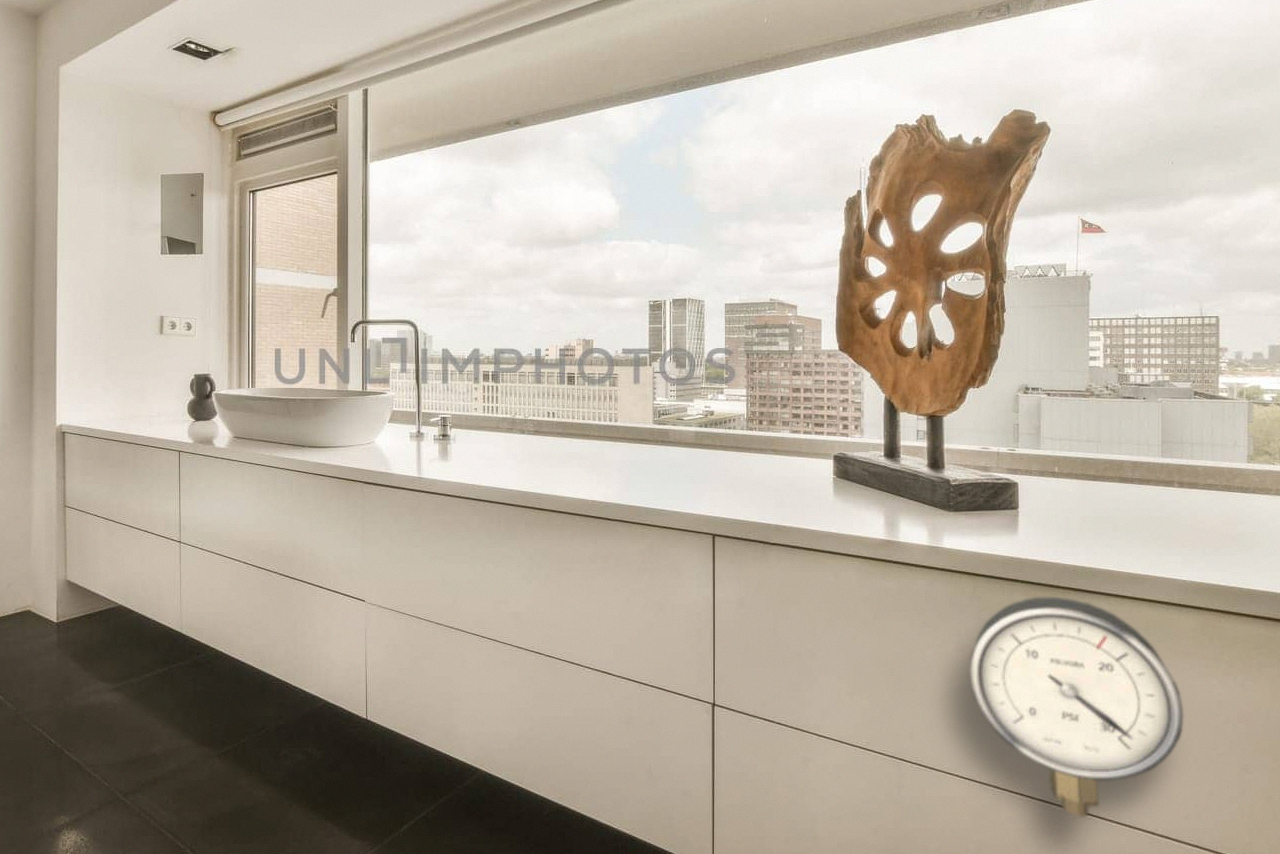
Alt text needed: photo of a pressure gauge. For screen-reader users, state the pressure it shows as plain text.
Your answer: 29 psi
